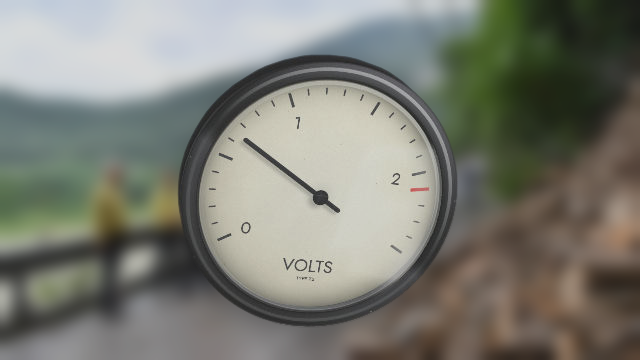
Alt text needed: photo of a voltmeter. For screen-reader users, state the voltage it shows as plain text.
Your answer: 0.65 V
